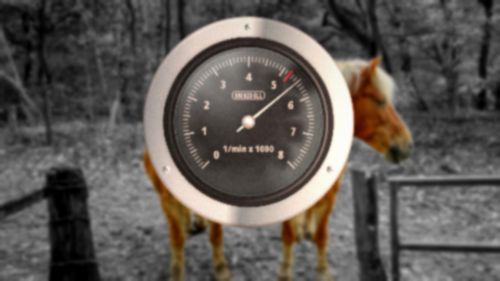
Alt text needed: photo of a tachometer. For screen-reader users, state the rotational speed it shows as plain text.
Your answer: 5500 rpm
